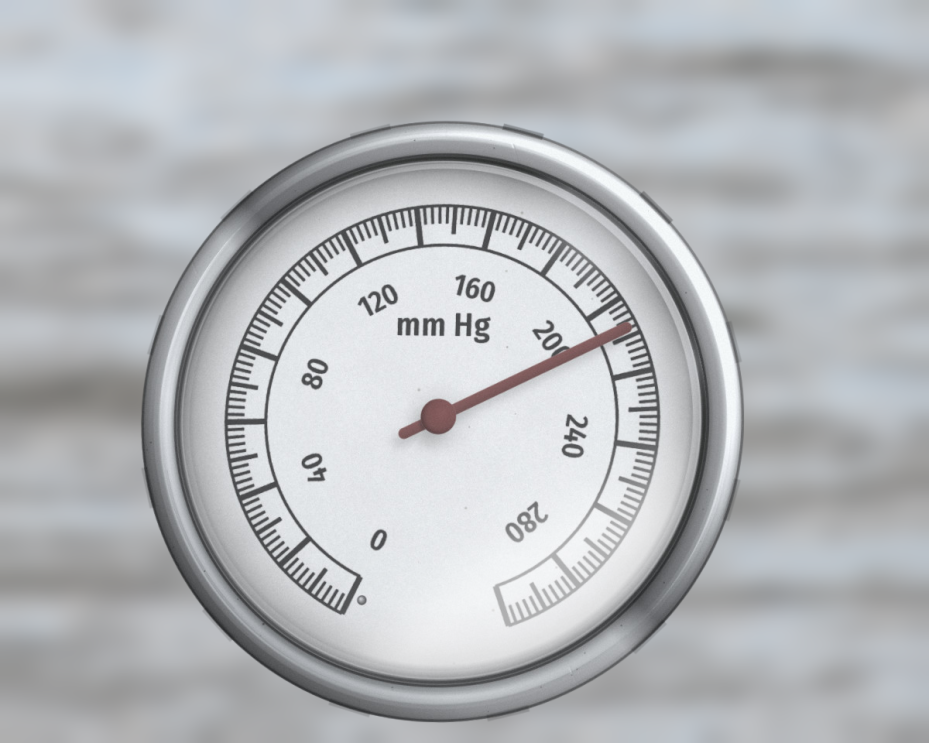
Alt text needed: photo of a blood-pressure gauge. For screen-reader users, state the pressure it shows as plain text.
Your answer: 208 mmHg
